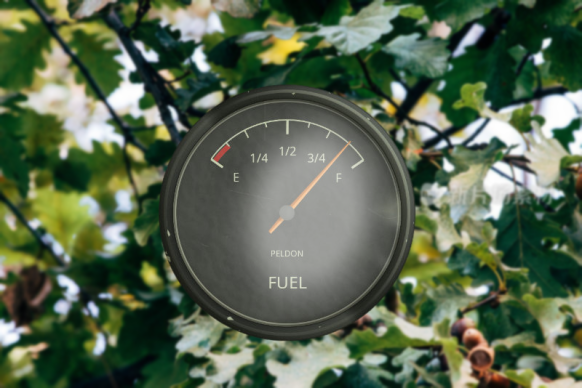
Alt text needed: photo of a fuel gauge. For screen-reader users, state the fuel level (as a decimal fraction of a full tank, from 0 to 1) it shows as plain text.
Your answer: 0.875
